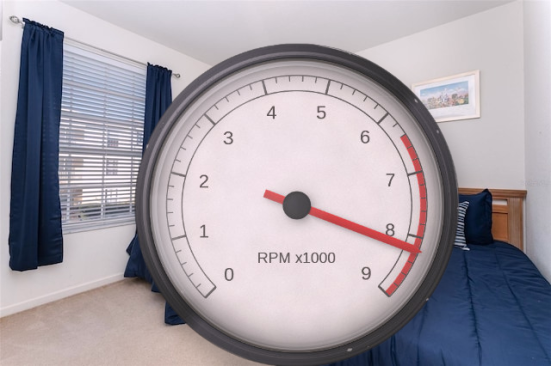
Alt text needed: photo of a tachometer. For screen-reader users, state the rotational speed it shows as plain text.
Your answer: 8200 rpm
